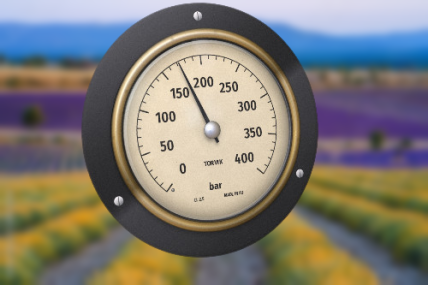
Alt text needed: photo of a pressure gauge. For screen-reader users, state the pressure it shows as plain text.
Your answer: 170 bar
